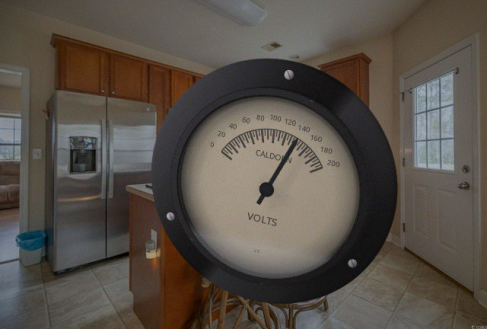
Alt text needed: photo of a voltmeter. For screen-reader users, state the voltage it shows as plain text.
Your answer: 140 V
